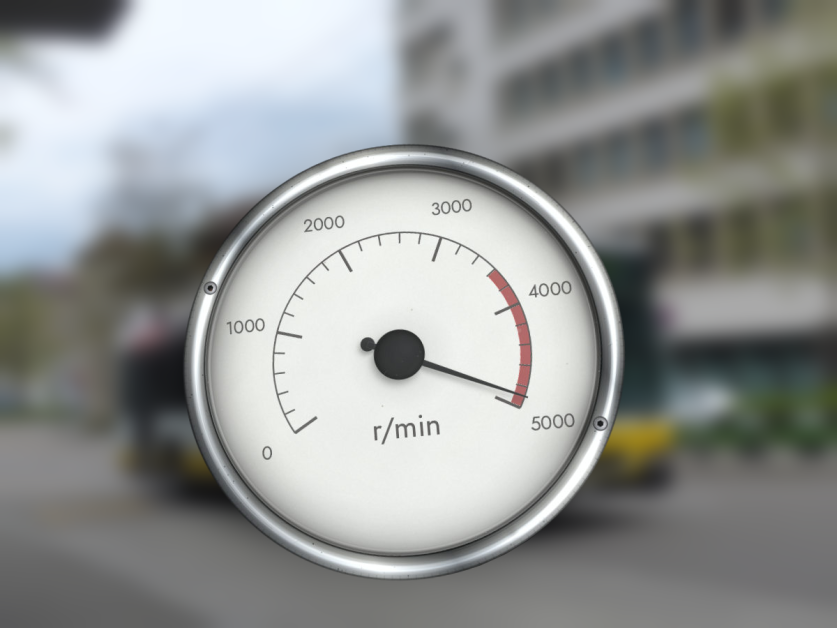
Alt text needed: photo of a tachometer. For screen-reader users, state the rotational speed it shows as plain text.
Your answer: 4900 rpm
